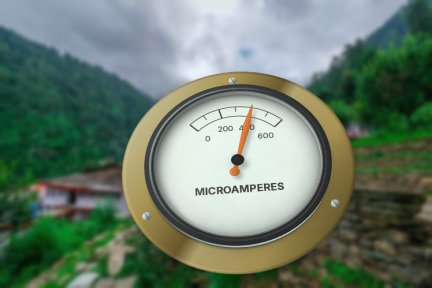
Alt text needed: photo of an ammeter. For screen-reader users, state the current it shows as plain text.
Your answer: 400 µA
